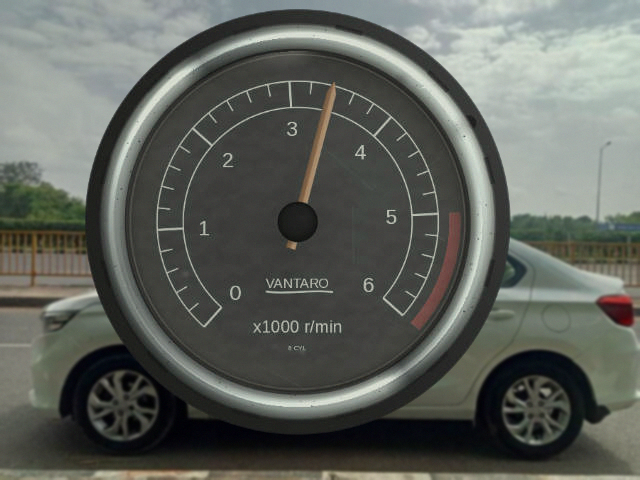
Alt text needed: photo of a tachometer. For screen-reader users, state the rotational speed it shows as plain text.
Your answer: 3400 rpm
